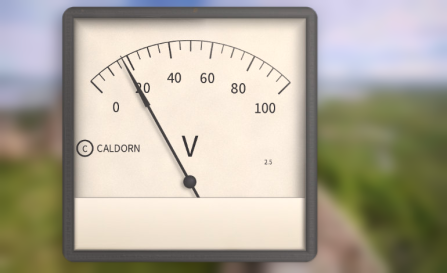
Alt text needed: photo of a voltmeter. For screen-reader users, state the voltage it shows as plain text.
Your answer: 17.5 V
